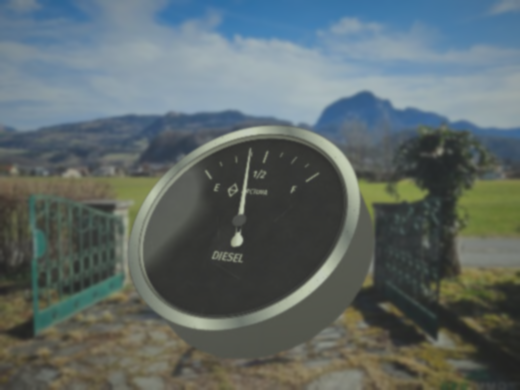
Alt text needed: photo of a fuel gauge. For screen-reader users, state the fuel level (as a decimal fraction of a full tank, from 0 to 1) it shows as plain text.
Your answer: 0.375
